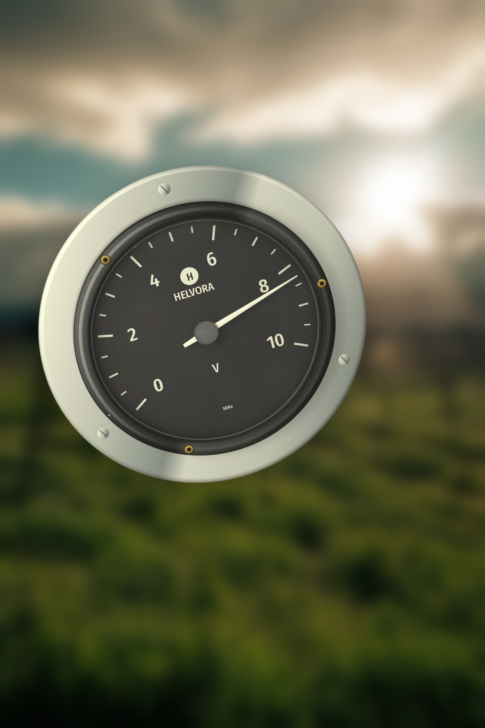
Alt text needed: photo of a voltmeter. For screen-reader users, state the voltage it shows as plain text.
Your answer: 8.25 V
